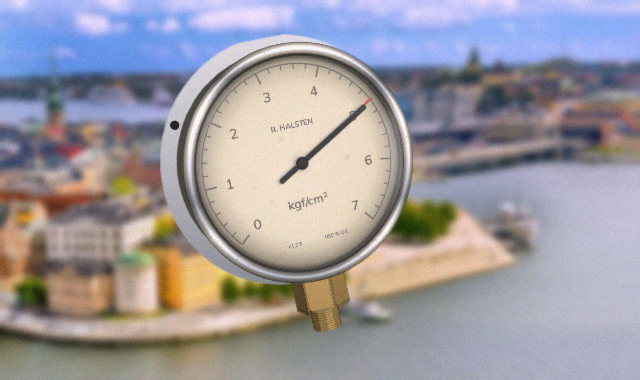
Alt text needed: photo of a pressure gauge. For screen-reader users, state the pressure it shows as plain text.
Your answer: 5 kg/cm²
